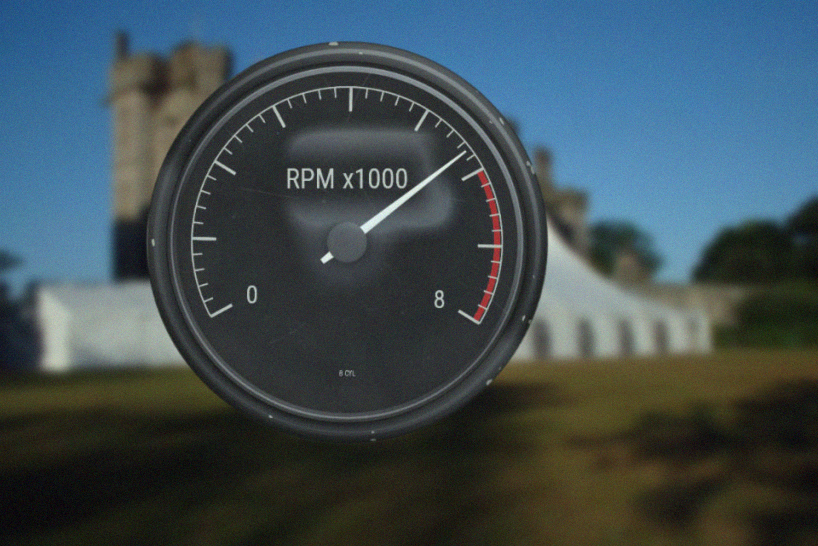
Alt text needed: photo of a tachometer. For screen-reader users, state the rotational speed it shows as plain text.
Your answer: 5700 rpm
